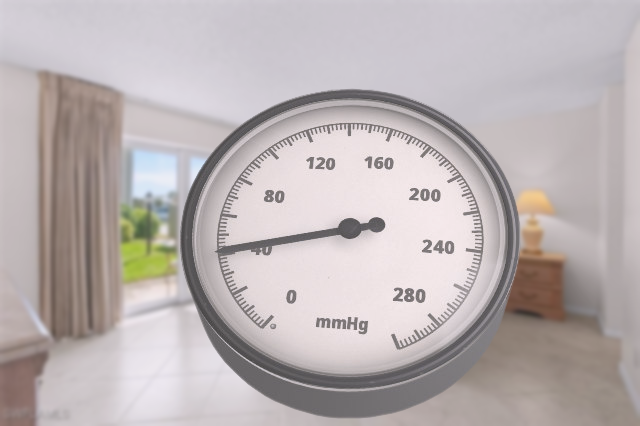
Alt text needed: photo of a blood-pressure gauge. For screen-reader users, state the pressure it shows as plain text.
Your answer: 40 mmHg
